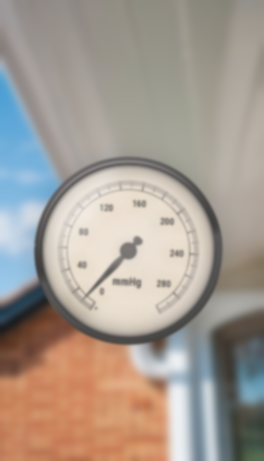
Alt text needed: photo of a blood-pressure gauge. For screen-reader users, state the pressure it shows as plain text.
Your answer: 10 mmHg
